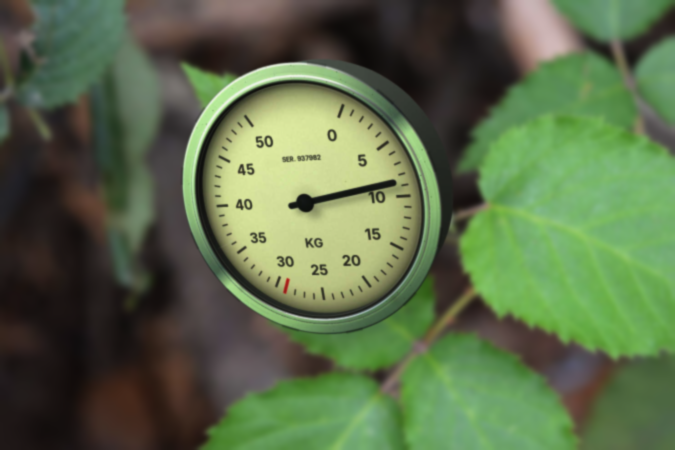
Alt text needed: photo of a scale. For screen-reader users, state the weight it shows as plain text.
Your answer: 8.5 kg
